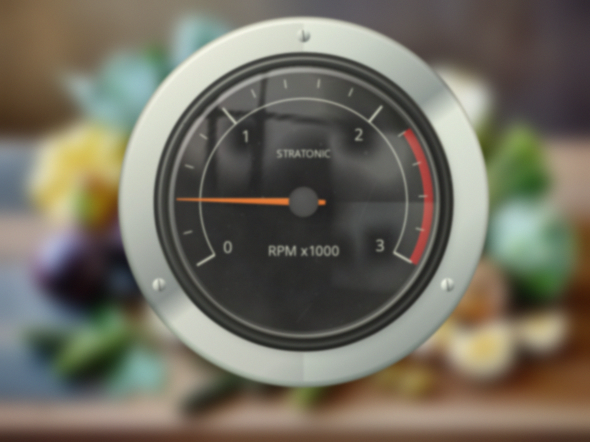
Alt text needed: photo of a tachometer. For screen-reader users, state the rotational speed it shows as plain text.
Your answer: 400 rpm
